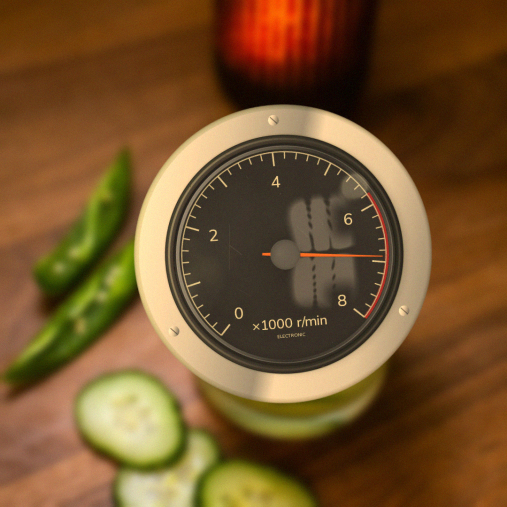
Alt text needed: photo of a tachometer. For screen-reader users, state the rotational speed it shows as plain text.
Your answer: 6900 rpm
